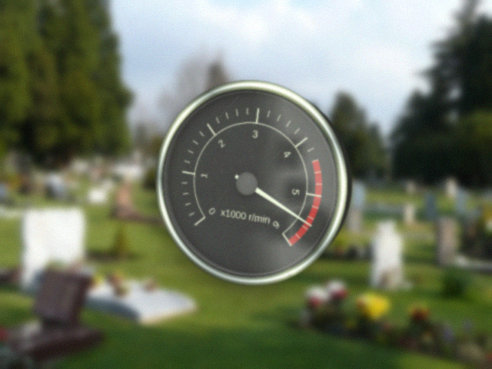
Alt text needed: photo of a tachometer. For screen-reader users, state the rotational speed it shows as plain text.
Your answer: 5500 rpm
